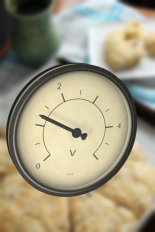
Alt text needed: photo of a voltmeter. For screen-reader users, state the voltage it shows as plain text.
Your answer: 1.25 V
